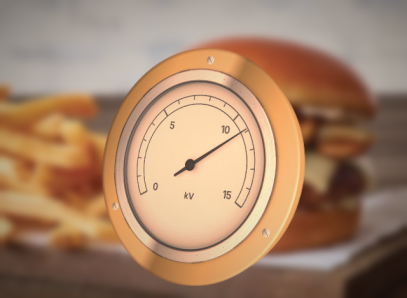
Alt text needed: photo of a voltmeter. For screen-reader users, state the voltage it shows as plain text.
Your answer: 11 kV
